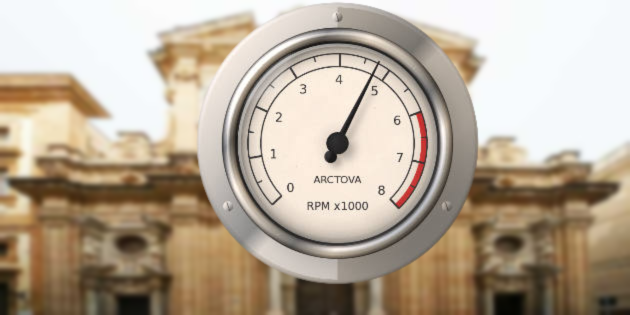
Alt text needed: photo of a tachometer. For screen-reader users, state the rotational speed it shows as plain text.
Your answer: 4750 rpm
